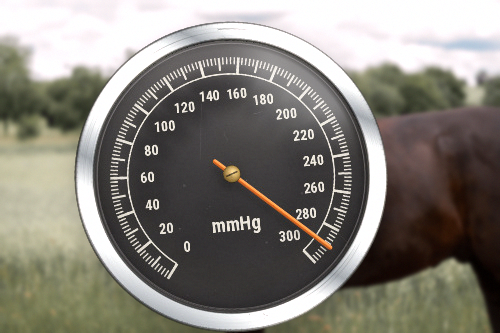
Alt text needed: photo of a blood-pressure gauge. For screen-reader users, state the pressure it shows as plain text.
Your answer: 290 mmHg
